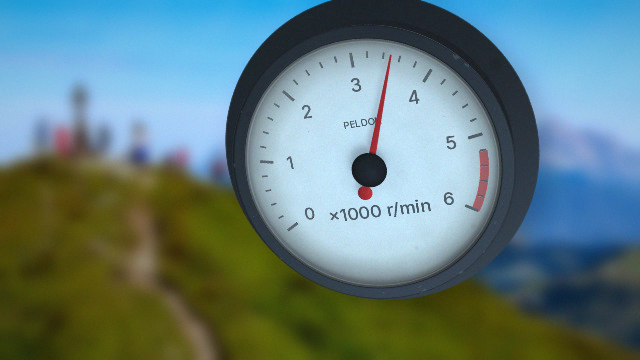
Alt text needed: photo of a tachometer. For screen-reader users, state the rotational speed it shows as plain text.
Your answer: 3500 rpm
